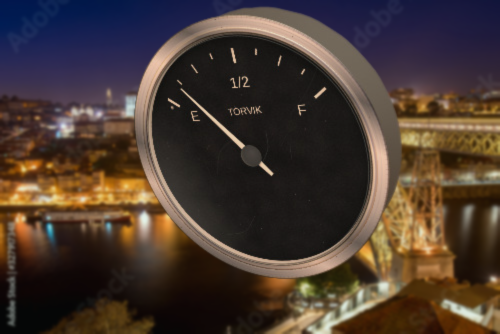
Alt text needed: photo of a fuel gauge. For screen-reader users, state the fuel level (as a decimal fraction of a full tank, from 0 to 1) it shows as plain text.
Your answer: 0.125
